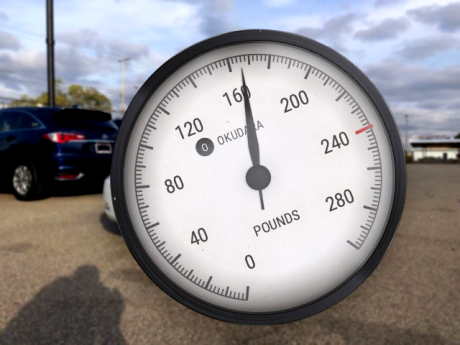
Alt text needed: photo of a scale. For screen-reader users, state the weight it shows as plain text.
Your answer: 166 lb
